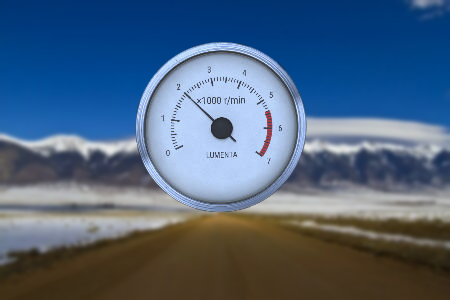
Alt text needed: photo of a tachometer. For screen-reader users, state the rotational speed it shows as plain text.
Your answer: 2000 rpm
